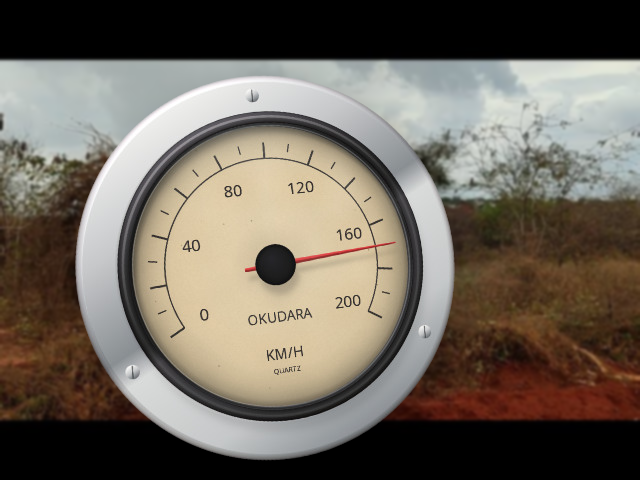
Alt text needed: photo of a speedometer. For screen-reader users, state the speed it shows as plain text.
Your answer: 170 km/h
